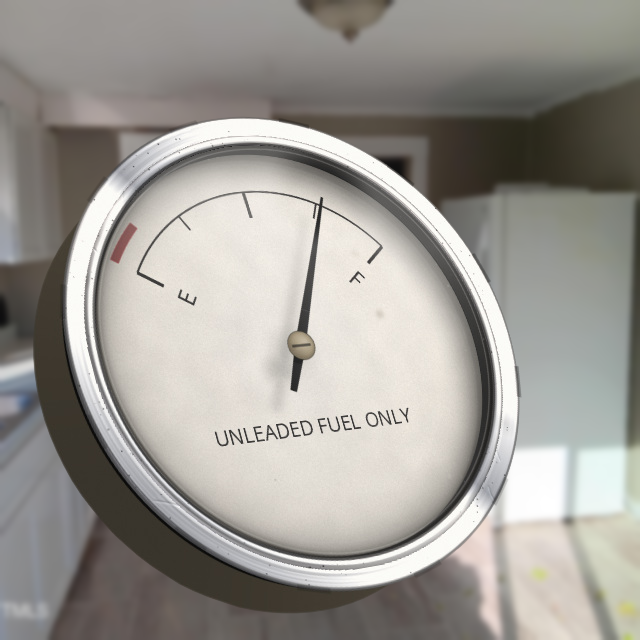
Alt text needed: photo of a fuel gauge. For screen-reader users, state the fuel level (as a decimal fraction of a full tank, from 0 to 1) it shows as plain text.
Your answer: 0.75
